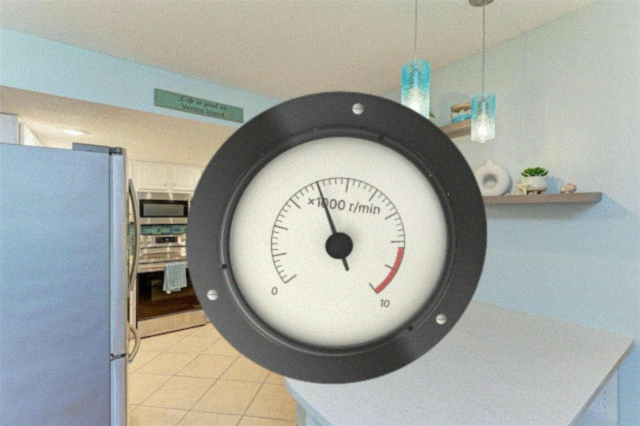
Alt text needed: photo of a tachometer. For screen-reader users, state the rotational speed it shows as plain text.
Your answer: 4000 rpm
